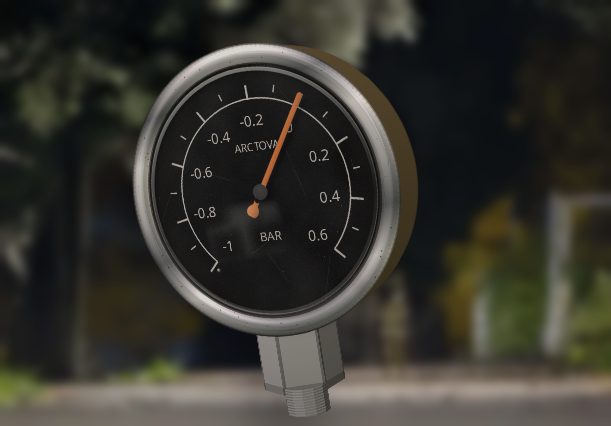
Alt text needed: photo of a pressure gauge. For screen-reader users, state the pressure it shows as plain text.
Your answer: 0 bar
